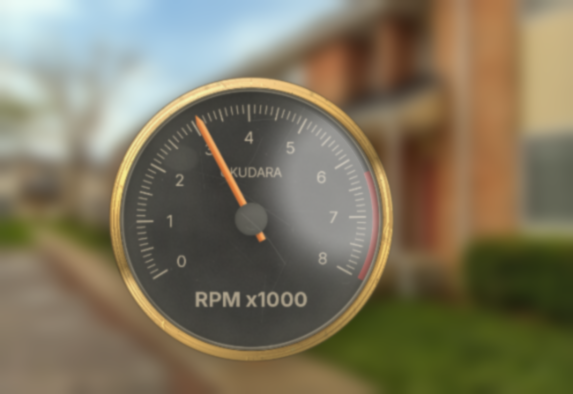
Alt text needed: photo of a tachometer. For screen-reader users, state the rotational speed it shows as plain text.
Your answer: 3100 rpm
